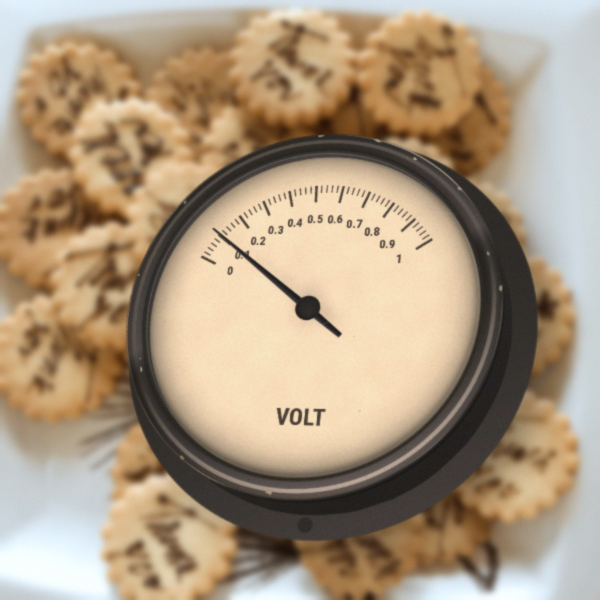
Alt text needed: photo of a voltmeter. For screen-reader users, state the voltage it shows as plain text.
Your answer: 0.1 V
